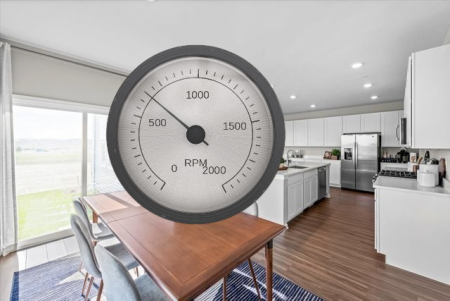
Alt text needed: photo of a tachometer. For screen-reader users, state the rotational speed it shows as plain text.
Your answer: 650 rpm
